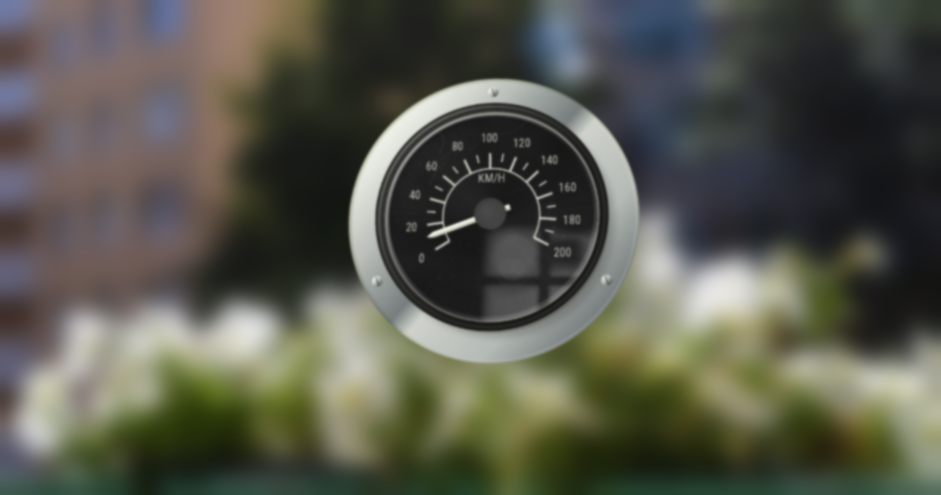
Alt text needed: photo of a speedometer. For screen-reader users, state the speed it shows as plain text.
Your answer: 10 km/h
